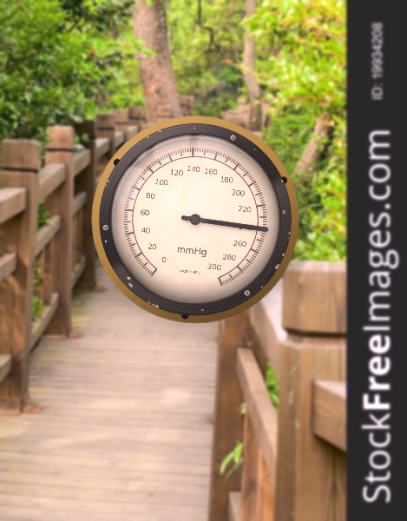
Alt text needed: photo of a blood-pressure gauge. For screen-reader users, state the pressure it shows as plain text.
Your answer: 240 mmHg
